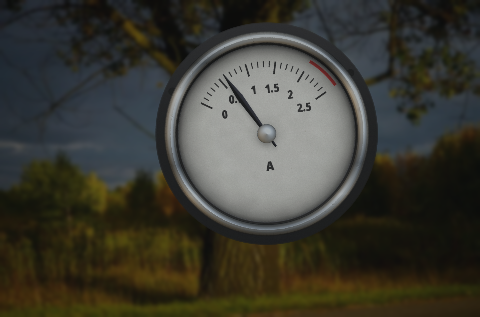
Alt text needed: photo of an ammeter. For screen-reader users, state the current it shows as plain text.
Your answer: 0.6 A
